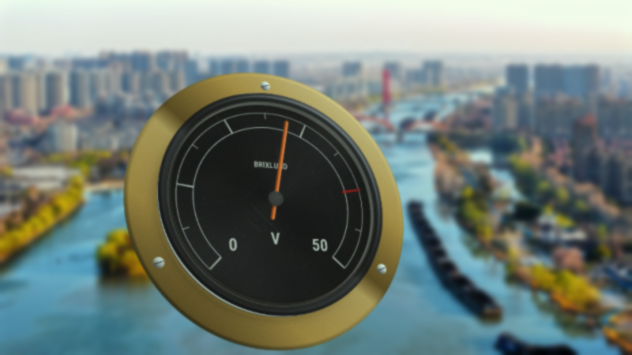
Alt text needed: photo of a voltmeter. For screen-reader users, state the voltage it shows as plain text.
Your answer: 27.5 V
